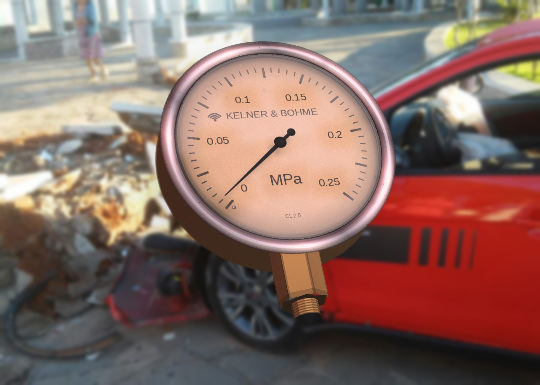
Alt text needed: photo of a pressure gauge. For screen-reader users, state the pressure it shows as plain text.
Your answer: 0.005 MPa
